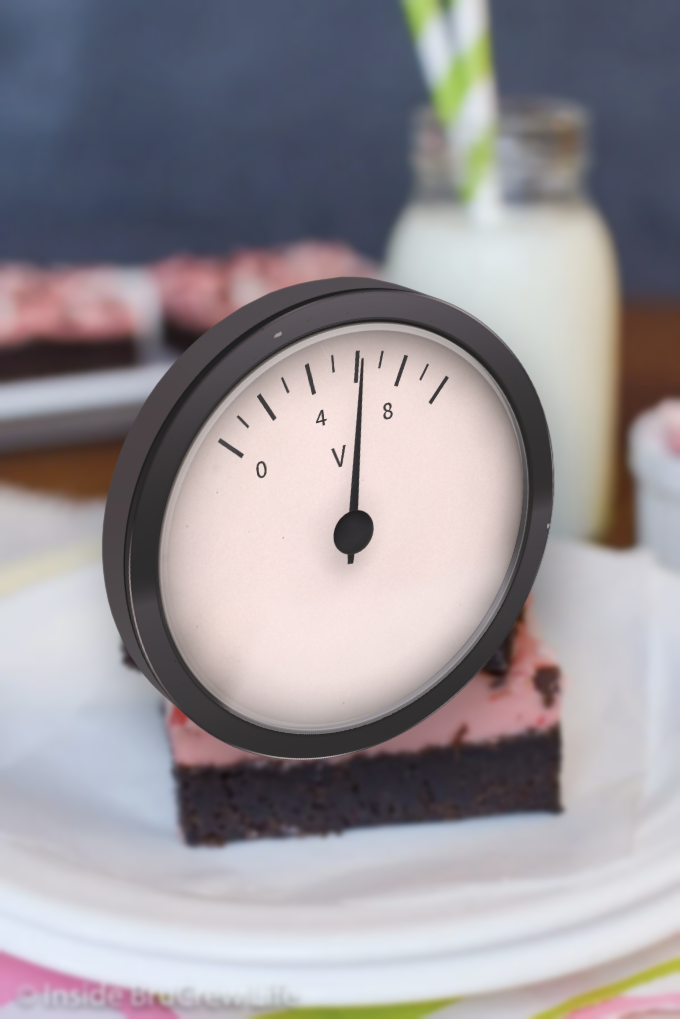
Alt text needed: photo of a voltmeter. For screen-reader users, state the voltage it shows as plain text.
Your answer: 6 V
